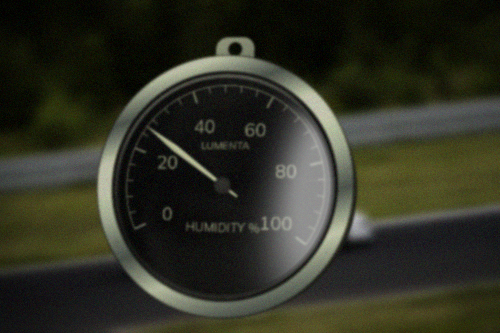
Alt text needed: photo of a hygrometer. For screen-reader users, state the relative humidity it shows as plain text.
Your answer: 26 %
